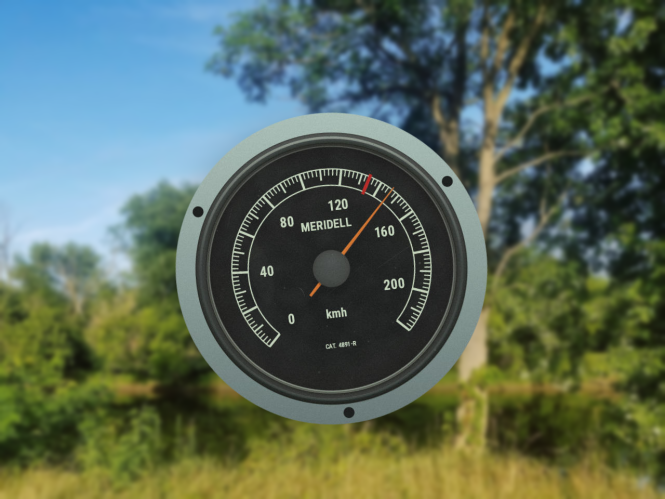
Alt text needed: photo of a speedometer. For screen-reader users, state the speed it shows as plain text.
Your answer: 146 km/h
